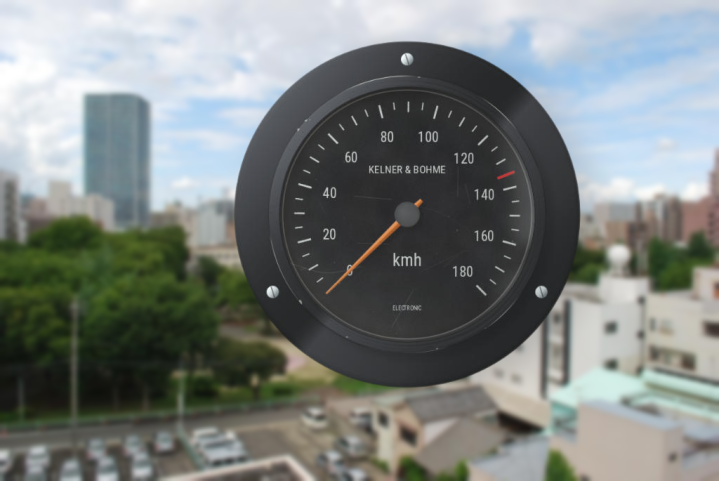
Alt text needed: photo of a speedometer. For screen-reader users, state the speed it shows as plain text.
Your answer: 0 km/h
